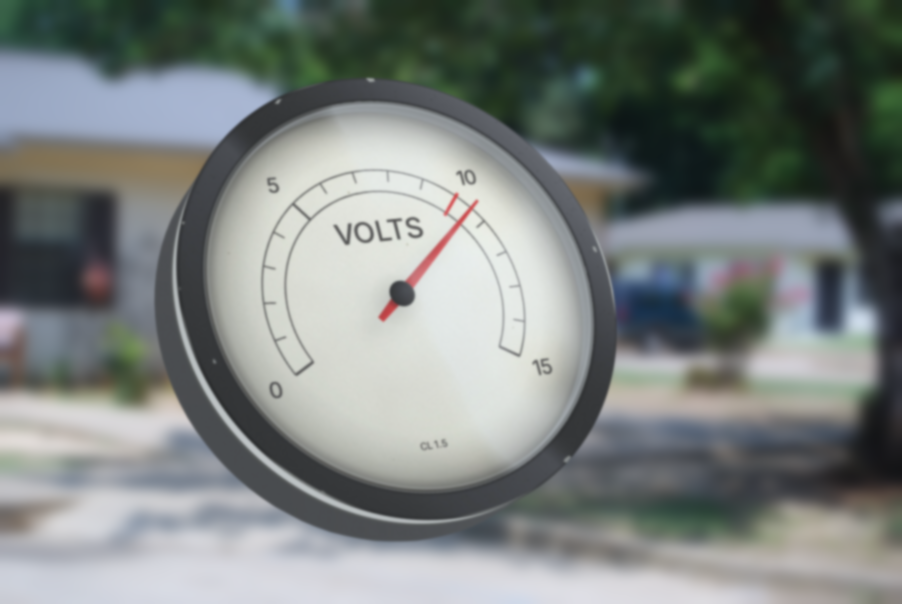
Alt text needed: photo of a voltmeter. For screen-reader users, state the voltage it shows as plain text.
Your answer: 10.5 V
